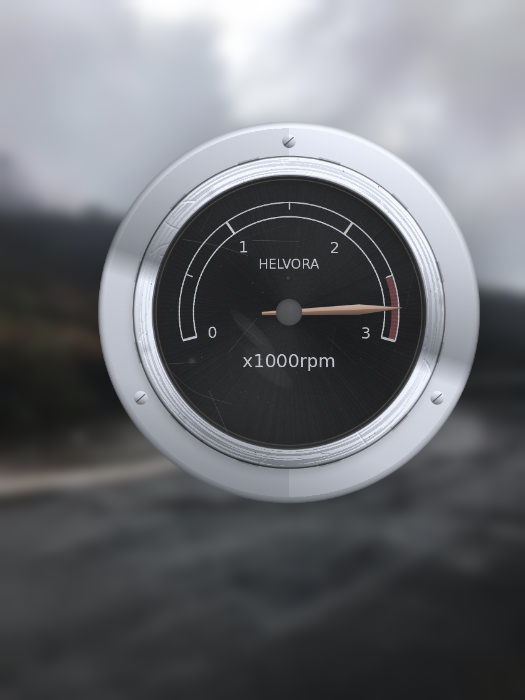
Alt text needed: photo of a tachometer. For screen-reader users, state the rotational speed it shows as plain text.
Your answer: 2750 rpm
